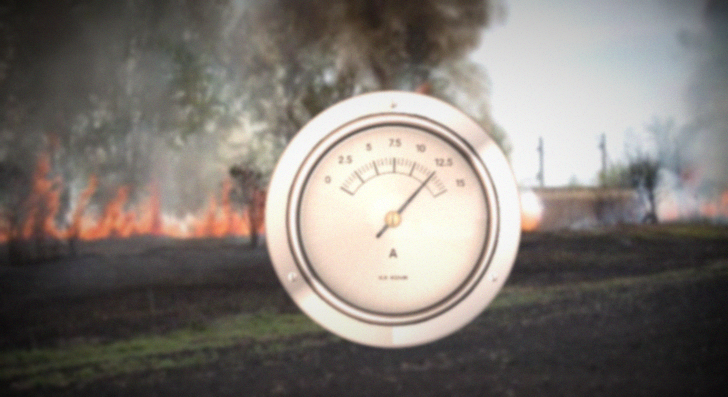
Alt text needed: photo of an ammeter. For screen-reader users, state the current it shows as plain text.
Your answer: 12.5 A
